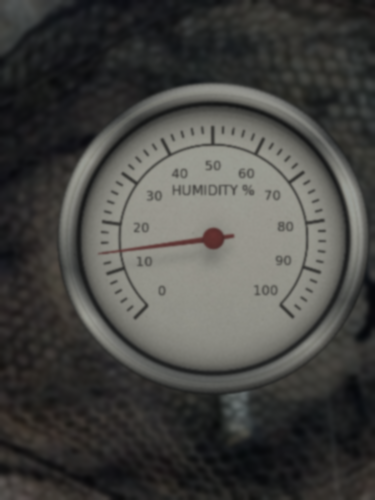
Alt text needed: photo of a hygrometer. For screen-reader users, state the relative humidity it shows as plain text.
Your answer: 14 %
